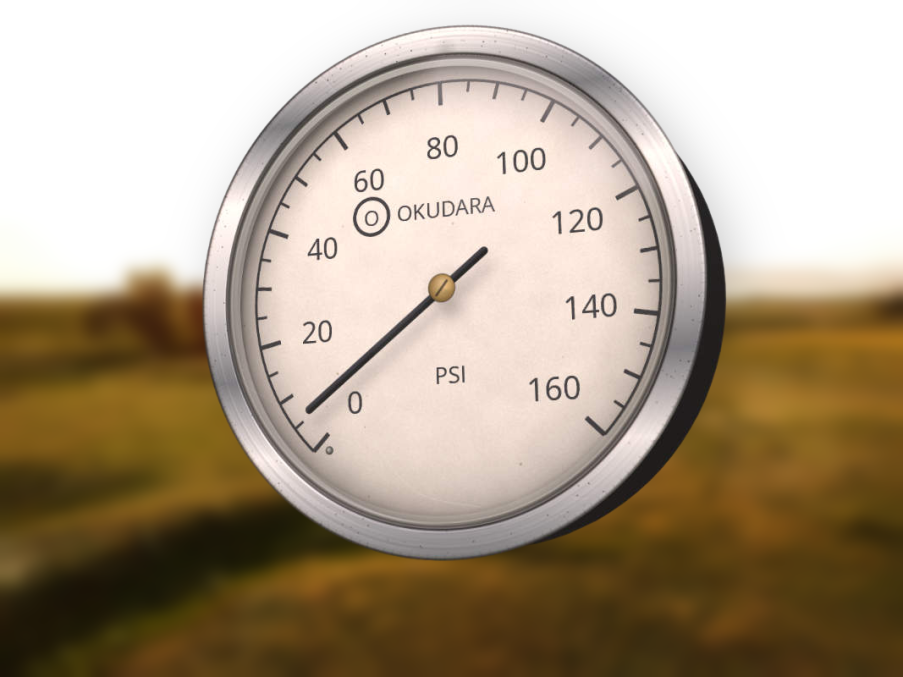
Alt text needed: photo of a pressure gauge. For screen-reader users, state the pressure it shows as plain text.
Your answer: 5 psi
